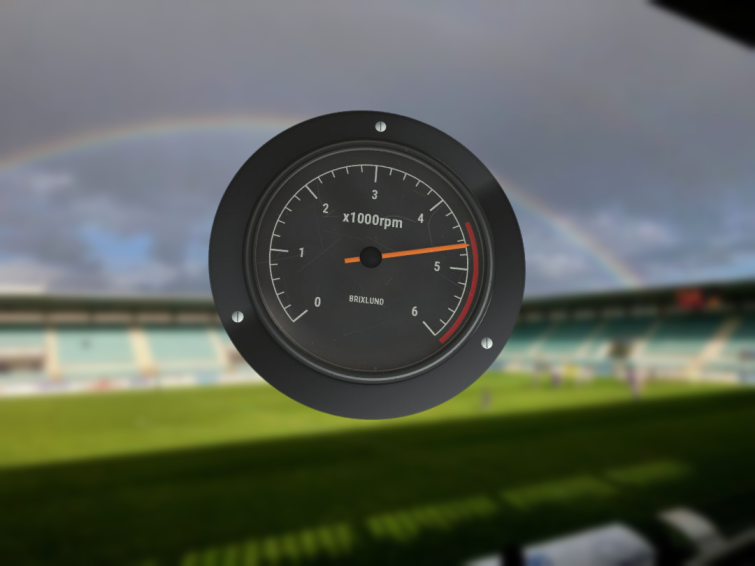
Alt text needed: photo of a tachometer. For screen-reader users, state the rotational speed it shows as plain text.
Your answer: 4700 rpm
